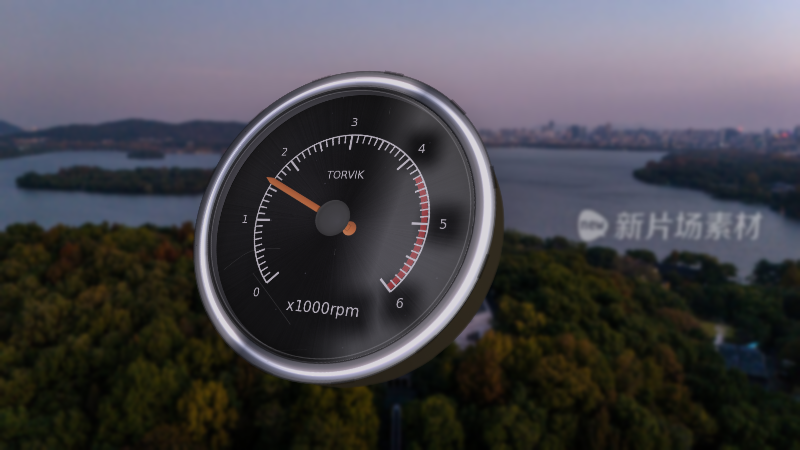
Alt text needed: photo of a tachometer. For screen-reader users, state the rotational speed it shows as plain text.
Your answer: 1600 rpm
